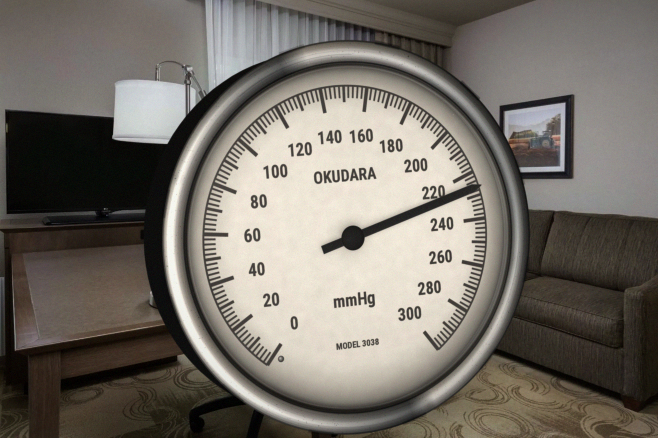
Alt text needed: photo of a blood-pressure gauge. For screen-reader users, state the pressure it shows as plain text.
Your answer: 226 mmHg
